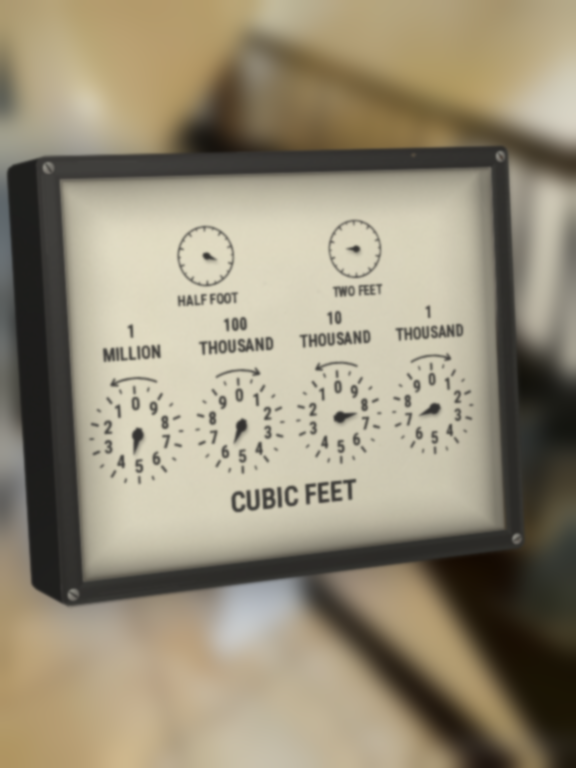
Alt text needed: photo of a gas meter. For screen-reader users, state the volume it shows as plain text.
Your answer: 457700 ft³
